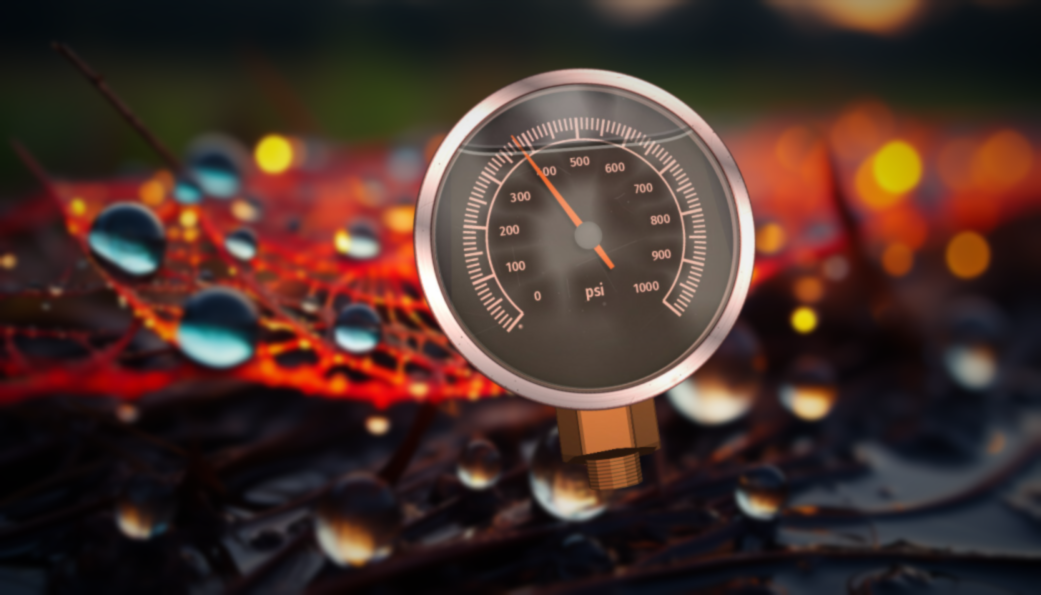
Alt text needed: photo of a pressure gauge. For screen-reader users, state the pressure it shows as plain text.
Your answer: 380 psi
